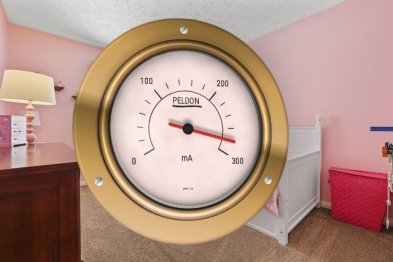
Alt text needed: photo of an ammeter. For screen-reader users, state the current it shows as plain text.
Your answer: 280 mA
